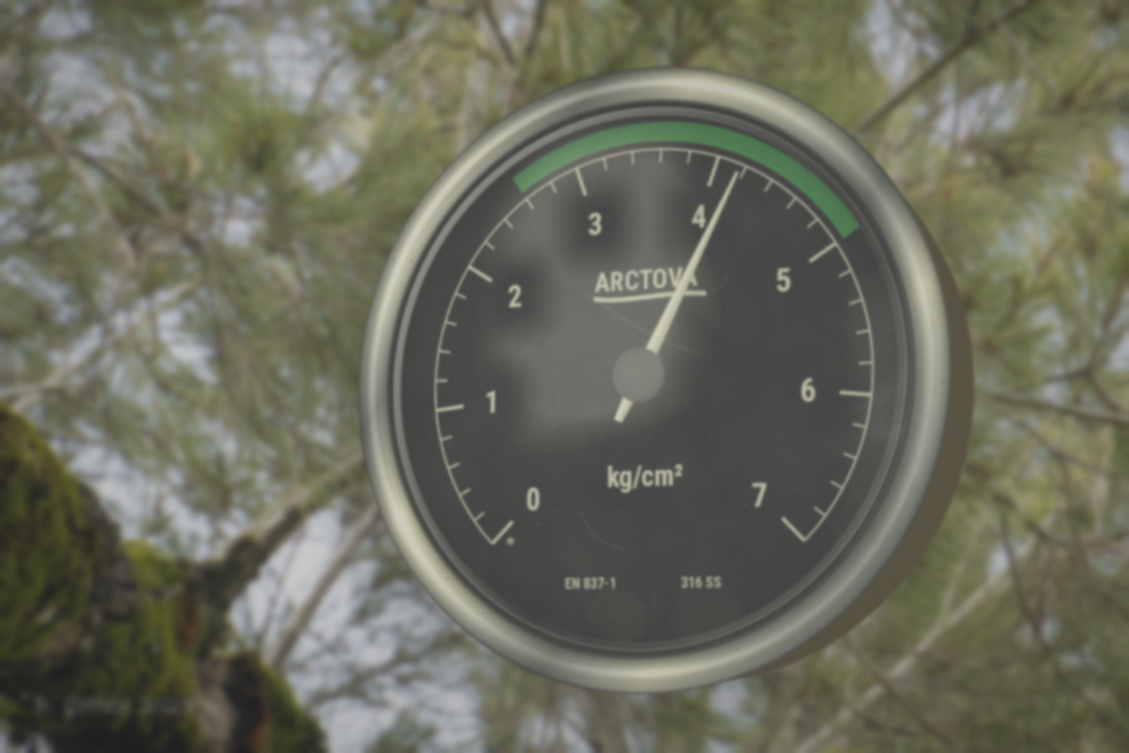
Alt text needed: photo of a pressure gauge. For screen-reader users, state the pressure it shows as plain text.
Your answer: 4.2 kg/cm²
